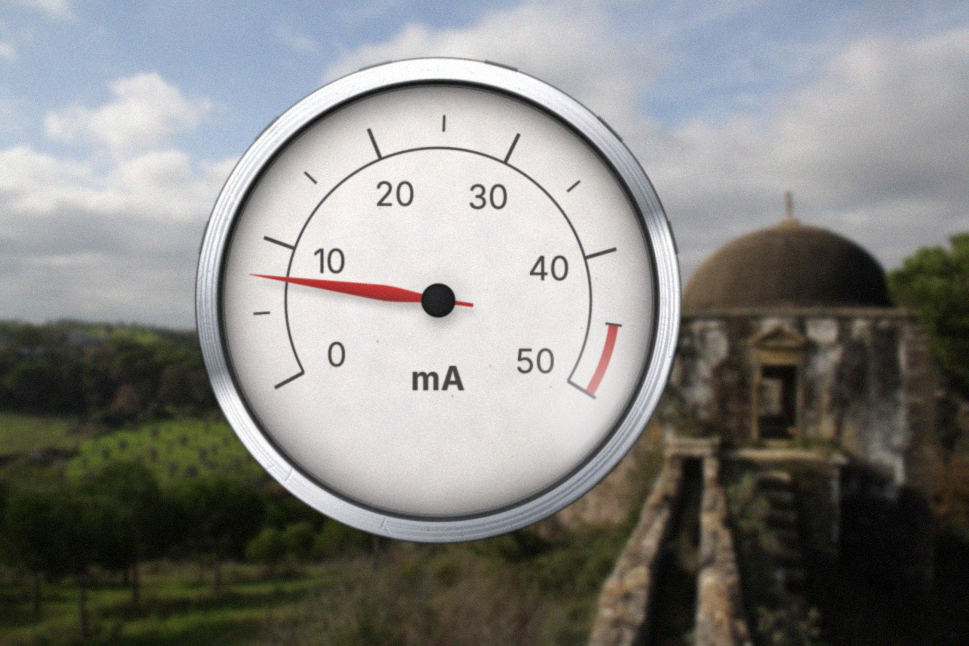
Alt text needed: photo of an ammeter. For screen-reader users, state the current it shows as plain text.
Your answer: 7.5 mA
